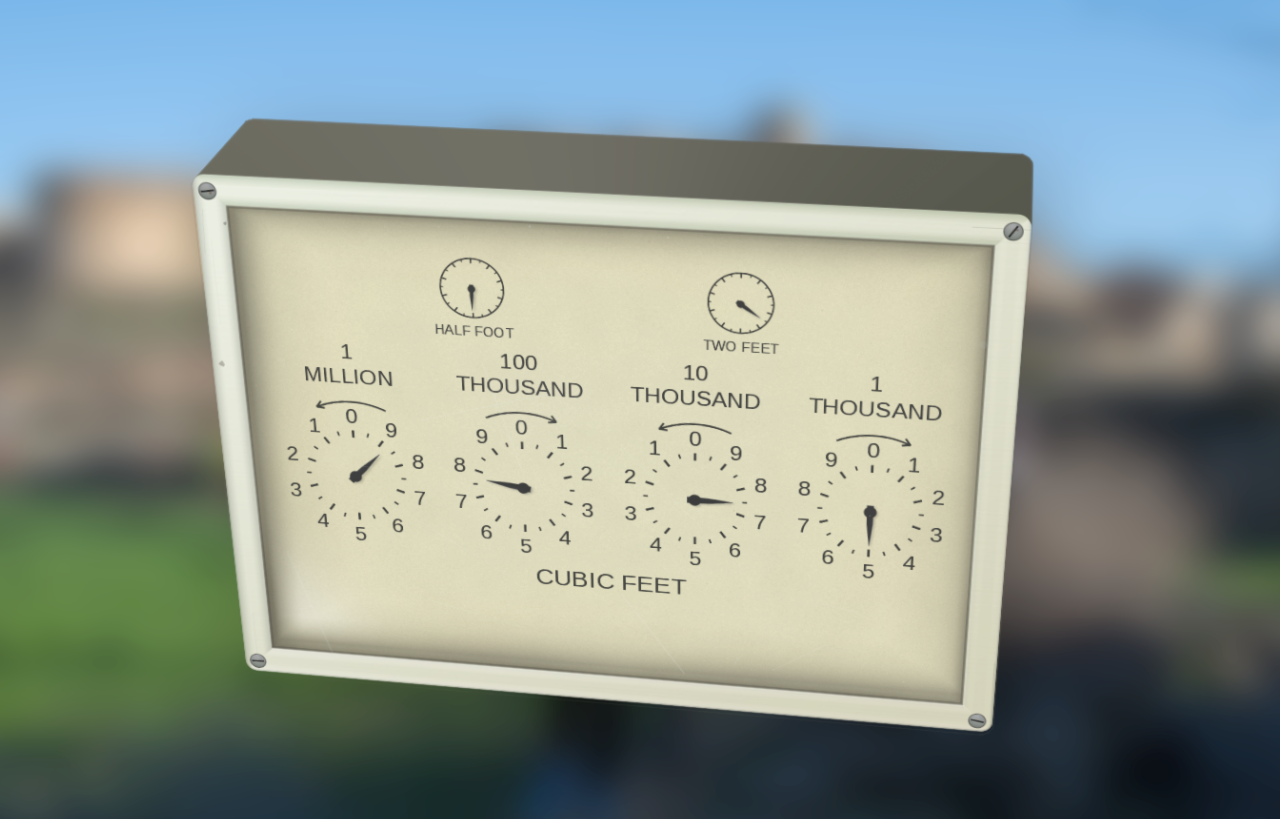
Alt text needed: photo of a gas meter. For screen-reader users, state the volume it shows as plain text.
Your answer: 877500 ft³
